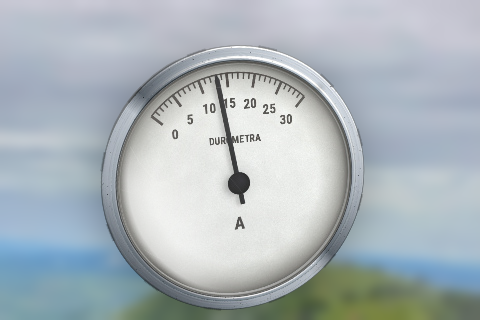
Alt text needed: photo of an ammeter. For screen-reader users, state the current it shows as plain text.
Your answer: 13 A
